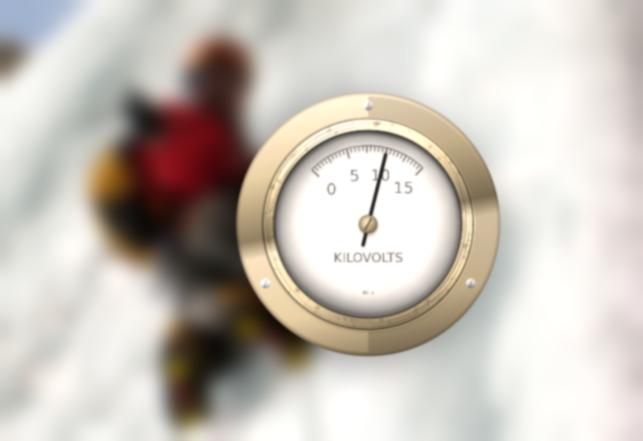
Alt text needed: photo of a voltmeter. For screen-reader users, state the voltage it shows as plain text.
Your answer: 10 kV
